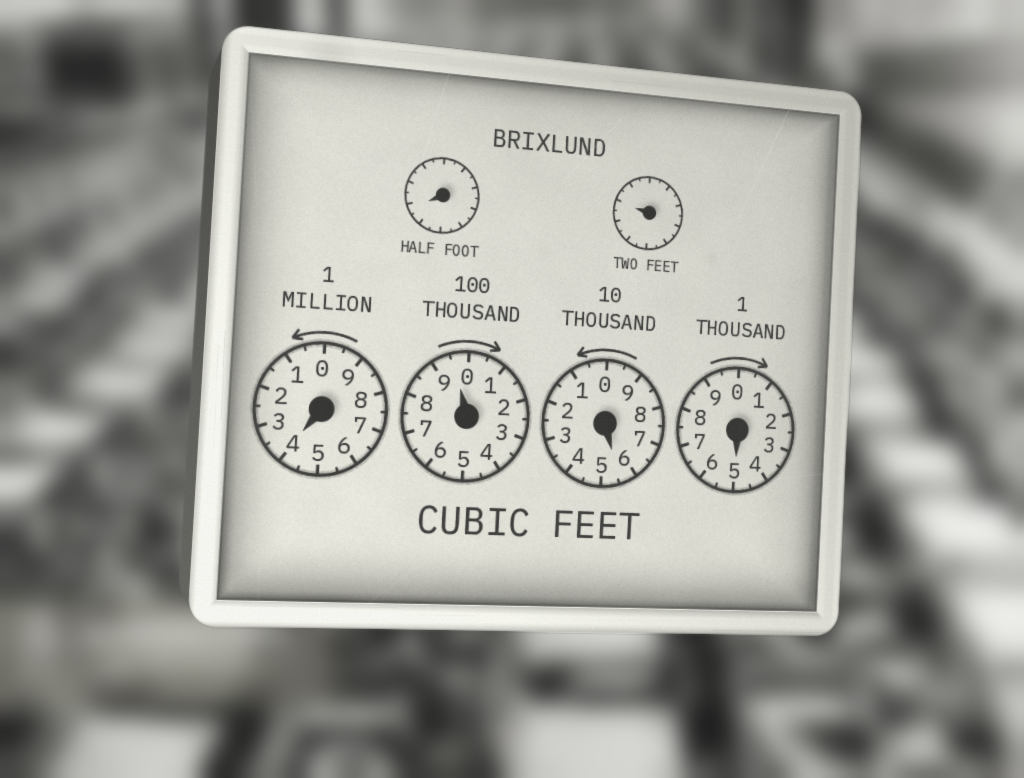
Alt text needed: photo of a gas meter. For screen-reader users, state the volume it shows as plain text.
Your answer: 395500 ft³
